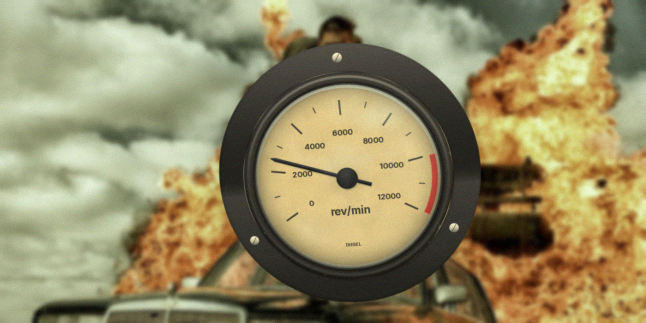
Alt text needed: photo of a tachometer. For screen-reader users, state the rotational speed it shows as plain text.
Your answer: 2500 rpm
